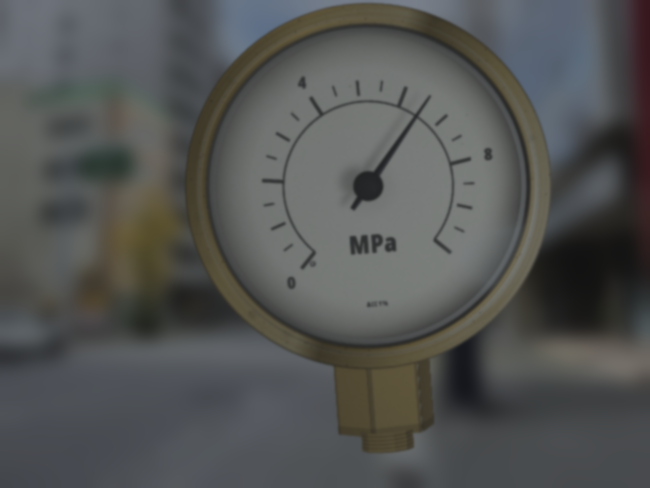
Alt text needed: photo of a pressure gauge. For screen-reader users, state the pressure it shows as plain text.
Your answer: 6.5 MPa
